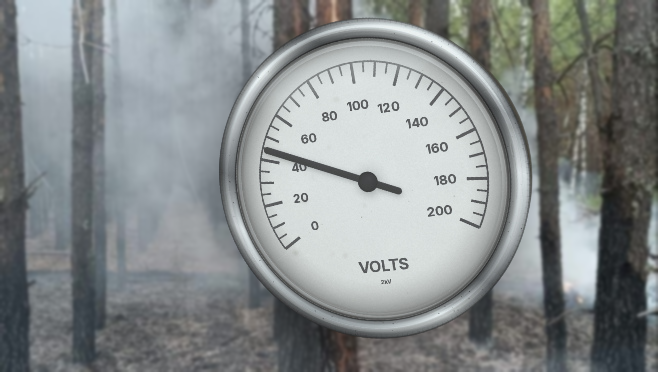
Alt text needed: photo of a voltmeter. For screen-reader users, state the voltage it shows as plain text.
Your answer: 45 V
